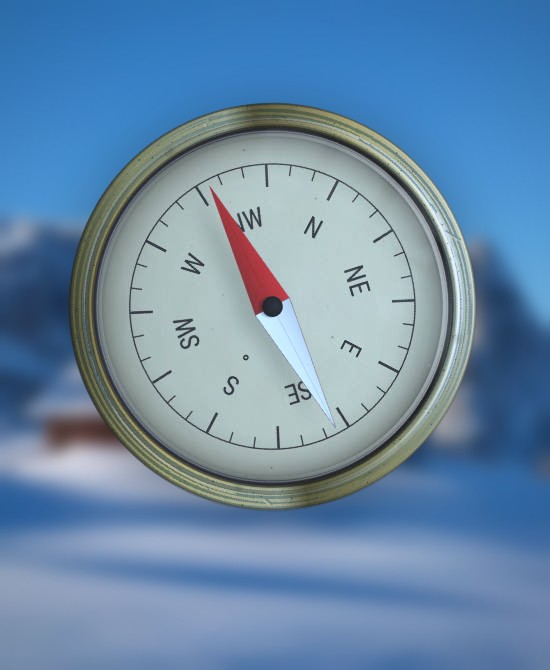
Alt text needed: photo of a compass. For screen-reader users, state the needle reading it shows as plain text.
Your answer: 305 °
